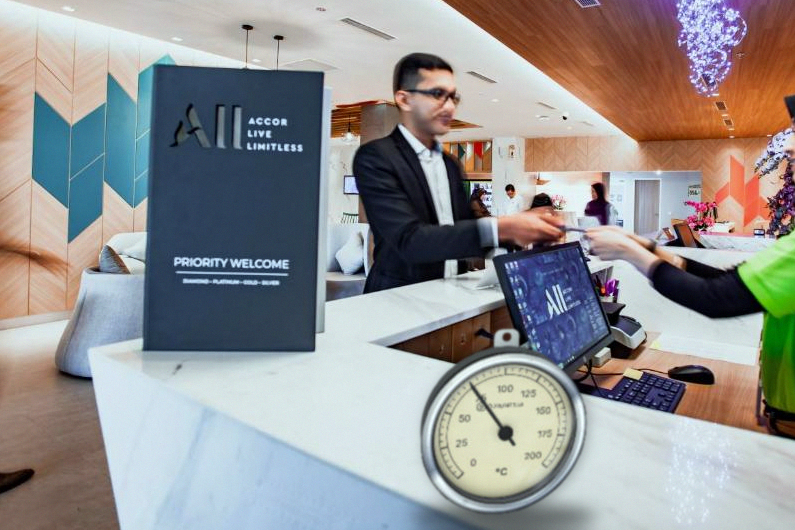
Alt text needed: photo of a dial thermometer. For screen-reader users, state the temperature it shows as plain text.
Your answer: 75 °C
